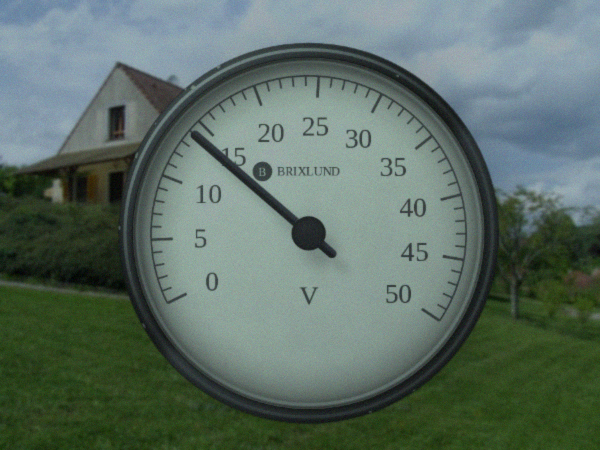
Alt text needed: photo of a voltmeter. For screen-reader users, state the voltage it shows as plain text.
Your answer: 14 V
